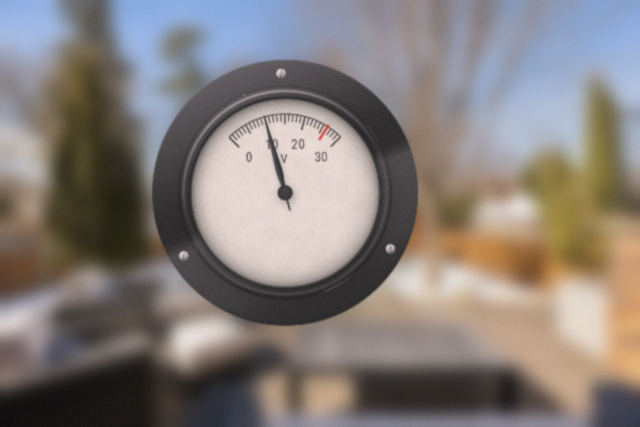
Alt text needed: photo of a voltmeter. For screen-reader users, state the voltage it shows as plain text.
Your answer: 10 V
